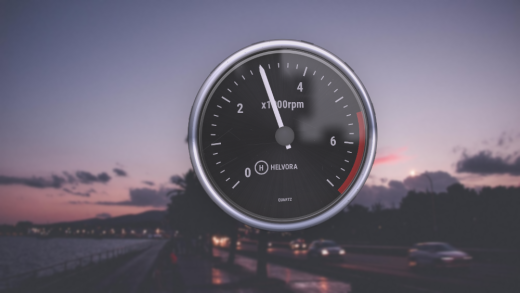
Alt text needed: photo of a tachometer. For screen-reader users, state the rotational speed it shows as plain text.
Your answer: 3000 rpm
